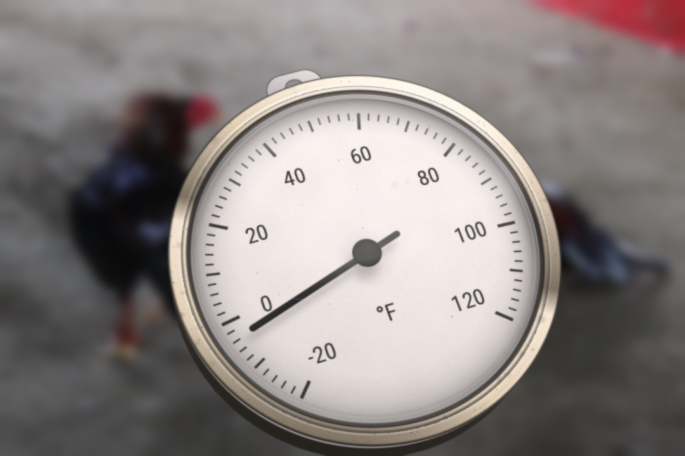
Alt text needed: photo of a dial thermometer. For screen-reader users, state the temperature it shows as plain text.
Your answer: -4 °F
